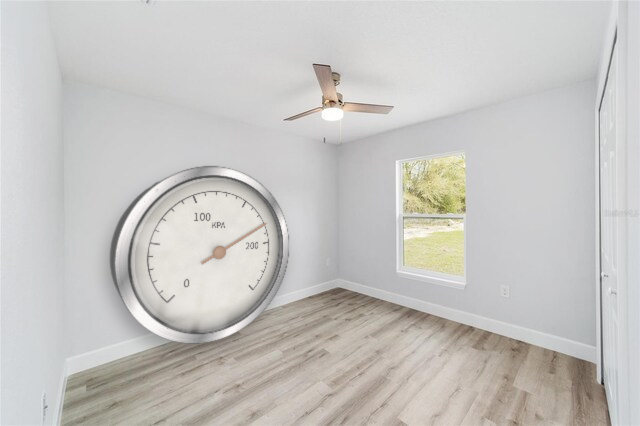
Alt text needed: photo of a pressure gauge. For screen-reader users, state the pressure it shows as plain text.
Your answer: 180 kPa
